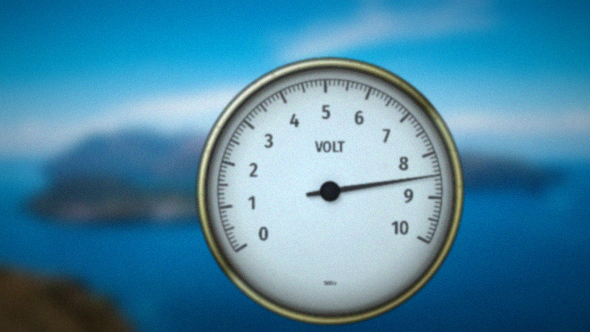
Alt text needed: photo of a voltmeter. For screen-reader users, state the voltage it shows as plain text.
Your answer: 8.5 V
